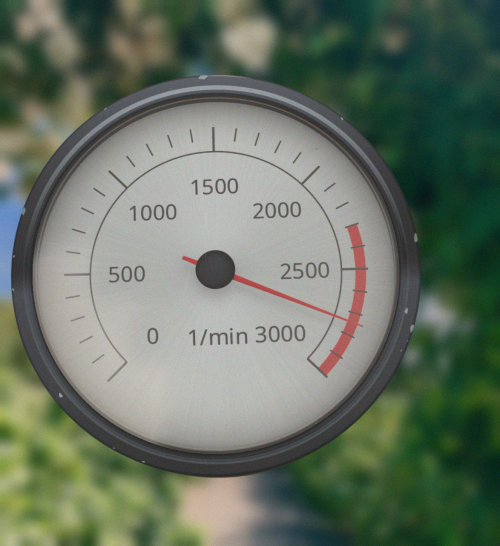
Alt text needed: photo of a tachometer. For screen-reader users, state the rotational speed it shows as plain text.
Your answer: 2750 rpm
